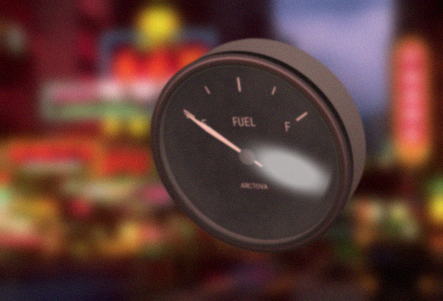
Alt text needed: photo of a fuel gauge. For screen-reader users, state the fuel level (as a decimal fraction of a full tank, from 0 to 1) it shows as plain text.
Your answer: 0
